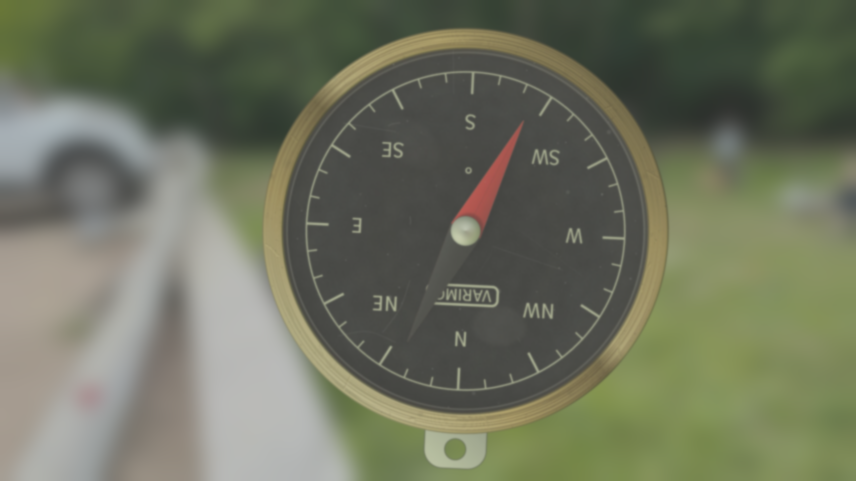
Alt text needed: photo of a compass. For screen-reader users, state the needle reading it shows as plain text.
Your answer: 205 °
